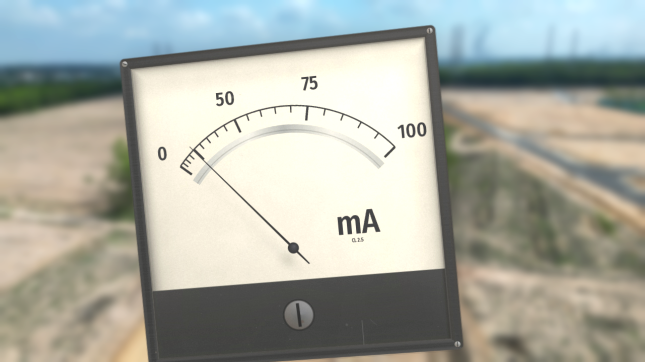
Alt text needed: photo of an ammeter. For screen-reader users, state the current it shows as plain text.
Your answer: 25 mA
